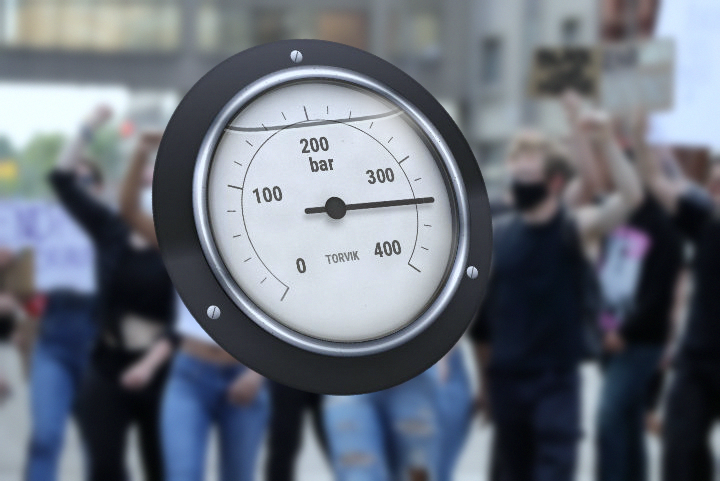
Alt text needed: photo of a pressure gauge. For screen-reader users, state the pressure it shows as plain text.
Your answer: 340 bar
